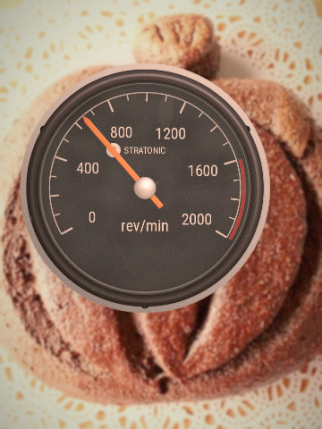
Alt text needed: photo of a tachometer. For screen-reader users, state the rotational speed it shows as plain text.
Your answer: 650 rpm
